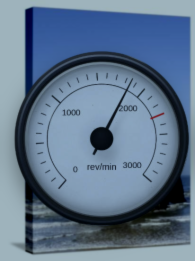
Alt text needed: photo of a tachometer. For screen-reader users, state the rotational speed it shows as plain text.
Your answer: 1850 rpm
